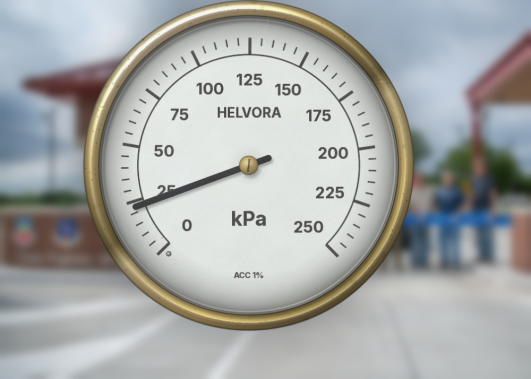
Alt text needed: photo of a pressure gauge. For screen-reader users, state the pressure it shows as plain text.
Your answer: 22.5 kPa
